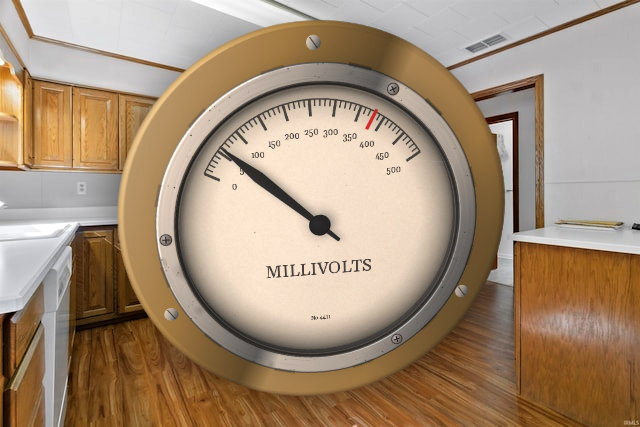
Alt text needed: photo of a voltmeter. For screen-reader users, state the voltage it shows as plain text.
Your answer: 60 mV
